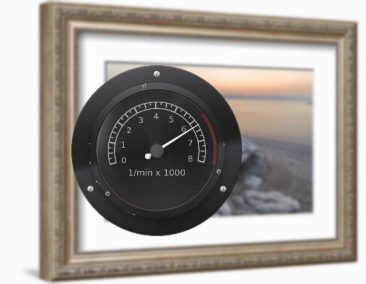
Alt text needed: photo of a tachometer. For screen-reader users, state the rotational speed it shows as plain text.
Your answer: 6250 rpm
